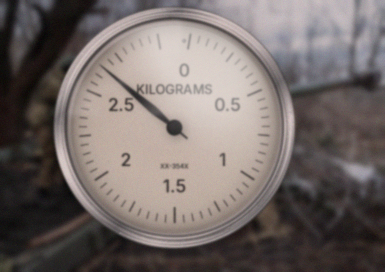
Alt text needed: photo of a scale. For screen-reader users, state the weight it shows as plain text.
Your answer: 2.65 kg
